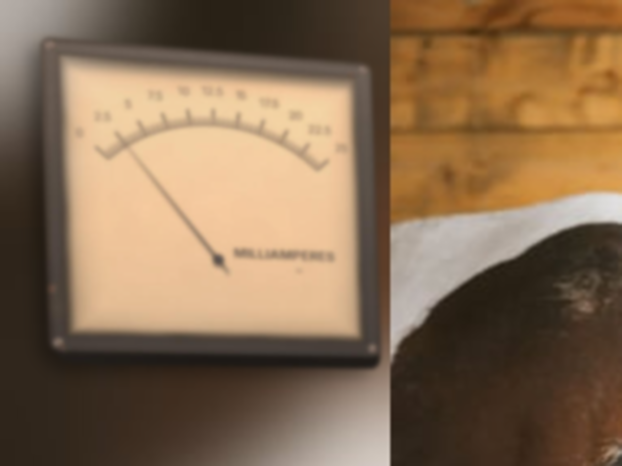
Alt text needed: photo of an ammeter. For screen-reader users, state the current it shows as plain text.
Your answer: 2.5 mA
